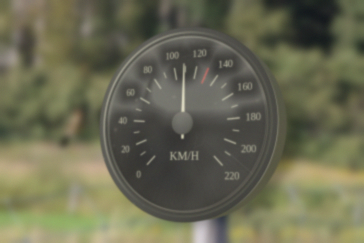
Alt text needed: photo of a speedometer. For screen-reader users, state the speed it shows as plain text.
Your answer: 110 km/h
